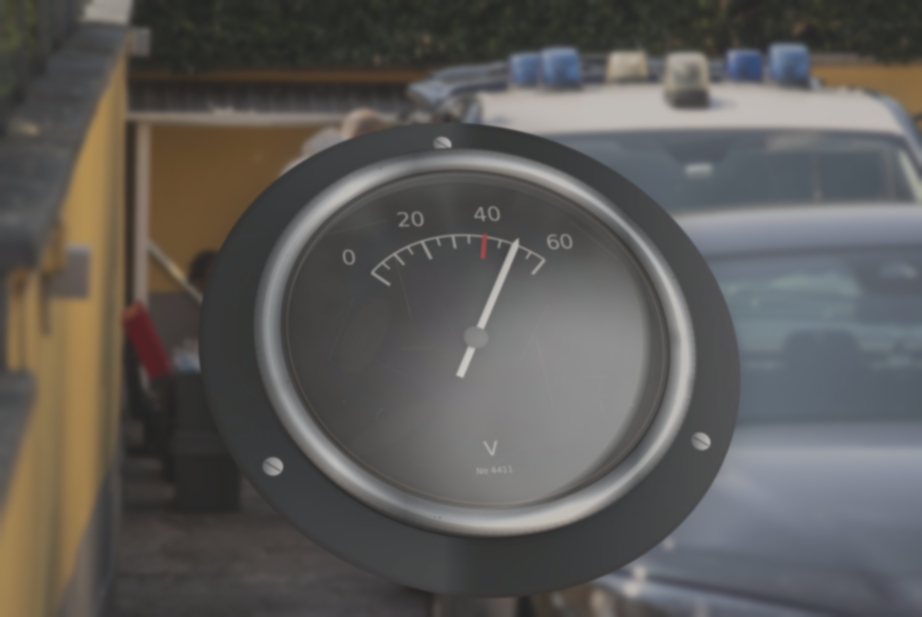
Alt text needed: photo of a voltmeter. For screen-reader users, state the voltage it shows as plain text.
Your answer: 50 V
